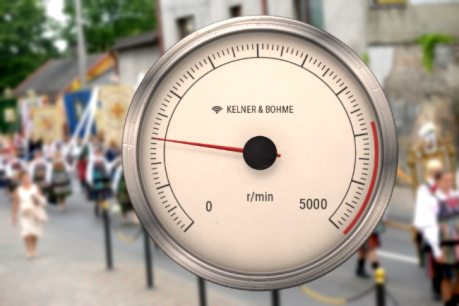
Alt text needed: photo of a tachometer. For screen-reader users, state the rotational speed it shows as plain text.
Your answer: 1000 rpm
